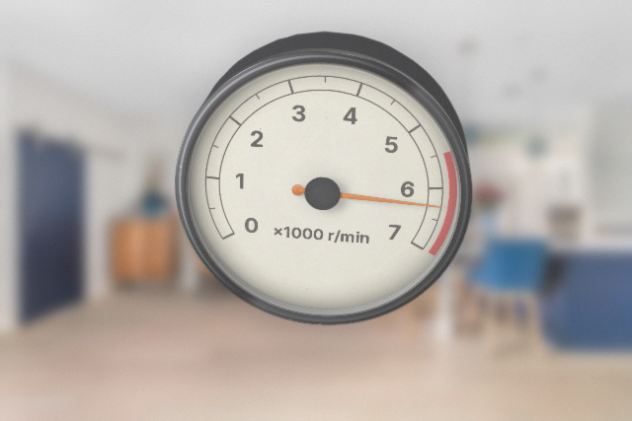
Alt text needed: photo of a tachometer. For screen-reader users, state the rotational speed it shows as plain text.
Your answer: 6250 rpm
